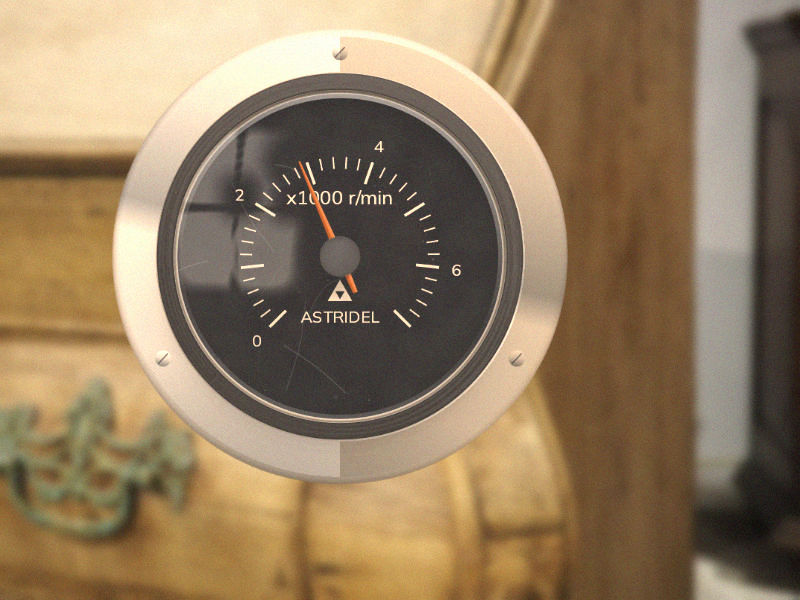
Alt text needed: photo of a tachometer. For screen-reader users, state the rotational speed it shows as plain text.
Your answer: 2900 rpm
